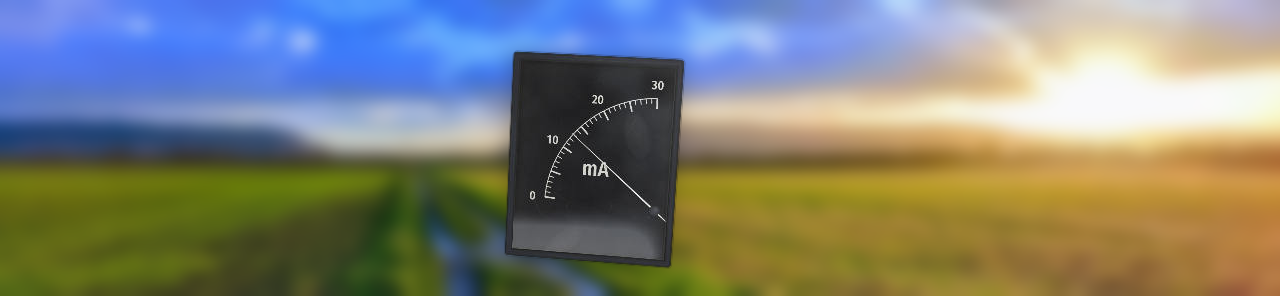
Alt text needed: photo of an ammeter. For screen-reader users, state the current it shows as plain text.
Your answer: 13 mA
